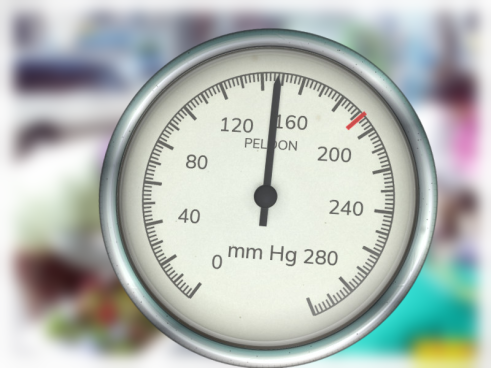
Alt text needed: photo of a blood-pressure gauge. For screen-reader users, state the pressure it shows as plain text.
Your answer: 148 mmHg
